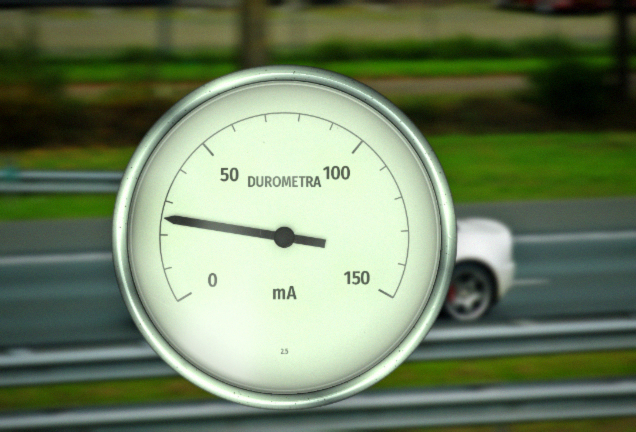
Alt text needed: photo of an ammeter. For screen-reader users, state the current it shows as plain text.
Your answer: 25 mA
